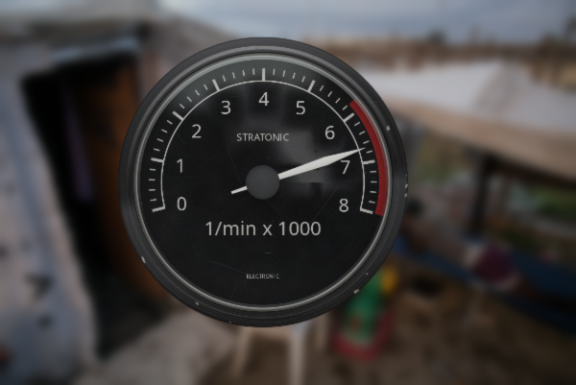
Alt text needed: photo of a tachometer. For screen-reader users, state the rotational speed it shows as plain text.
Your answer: 6700 rpm
